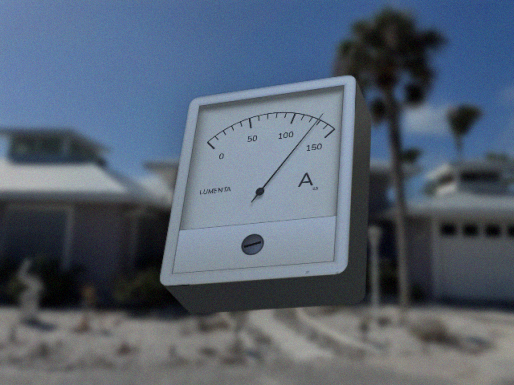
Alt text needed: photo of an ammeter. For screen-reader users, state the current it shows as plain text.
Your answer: 130 A
